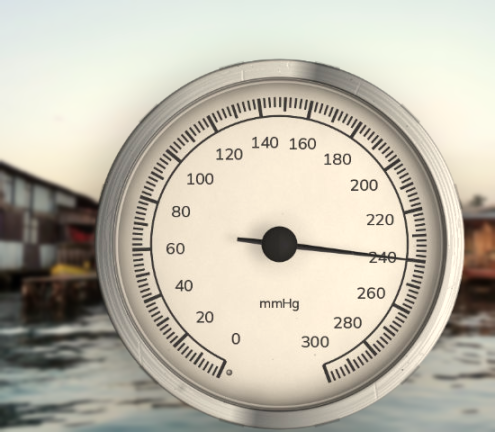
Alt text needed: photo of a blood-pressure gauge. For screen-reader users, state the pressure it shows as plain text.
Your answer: 240 mmHg
